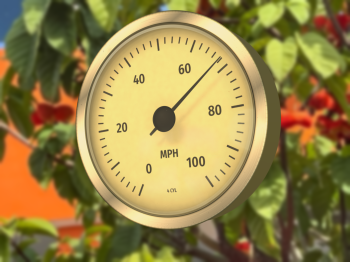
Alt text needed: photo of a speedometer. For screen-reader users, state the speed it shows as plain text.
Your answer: 68 mph
